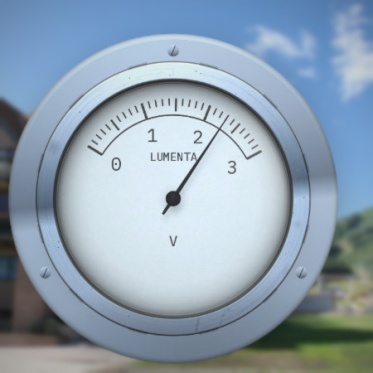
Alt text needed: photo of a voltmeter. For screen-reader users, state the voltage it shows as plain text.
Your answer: 2.3 V
